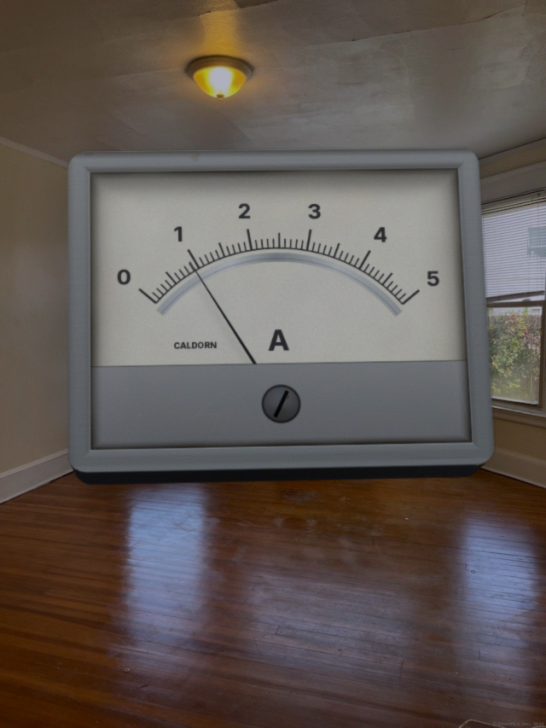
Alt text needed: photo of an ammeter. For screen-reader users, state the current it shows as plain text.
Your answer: 0.9 A
